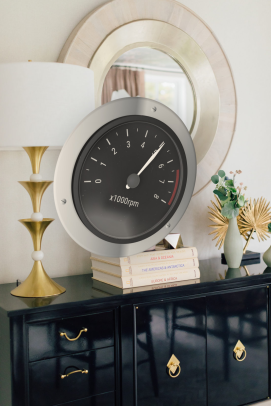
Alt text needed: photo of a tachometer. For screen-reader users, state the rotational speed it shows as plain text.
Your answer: 5000 rpm
